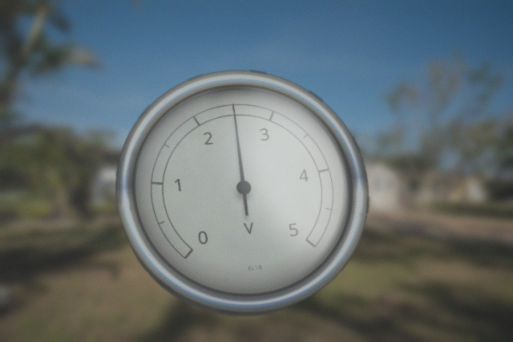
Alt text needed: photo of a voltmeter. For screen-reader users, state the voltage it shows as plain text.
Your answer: 2.5 V
